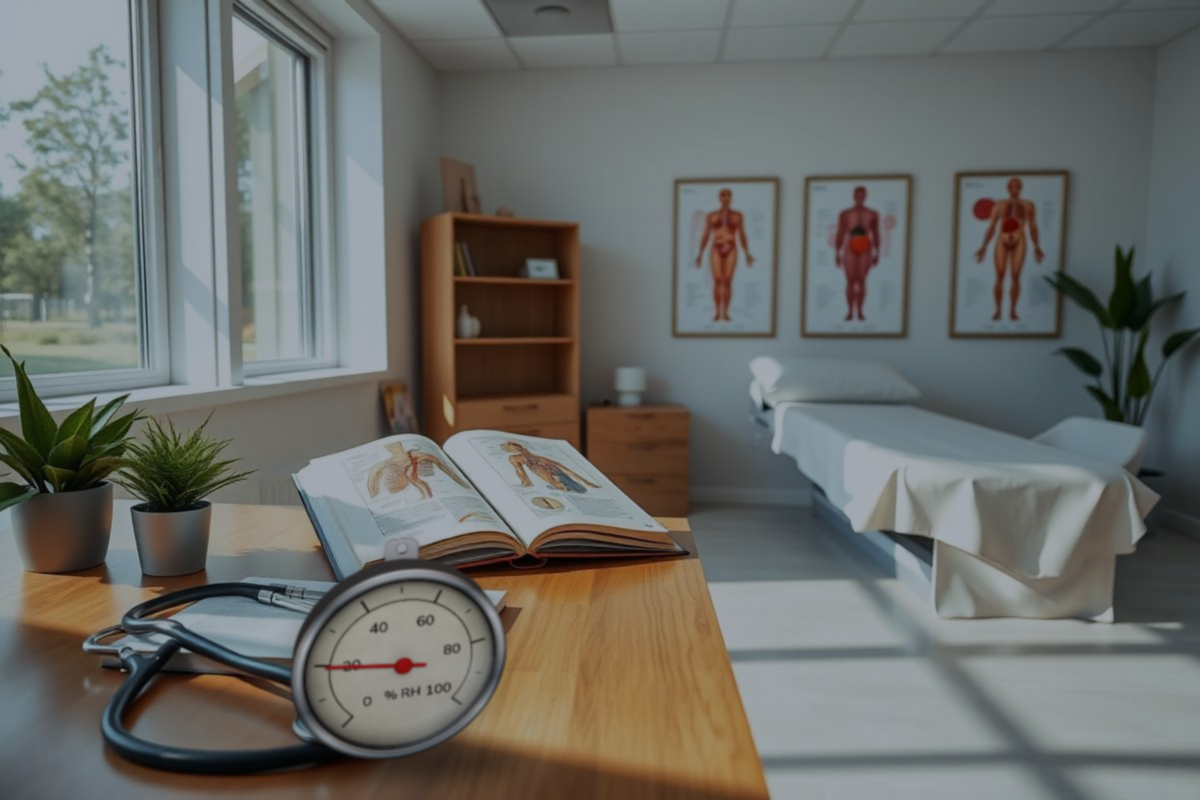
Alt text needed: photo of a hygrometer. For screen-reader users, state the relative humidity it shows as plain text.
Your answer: 20 %
